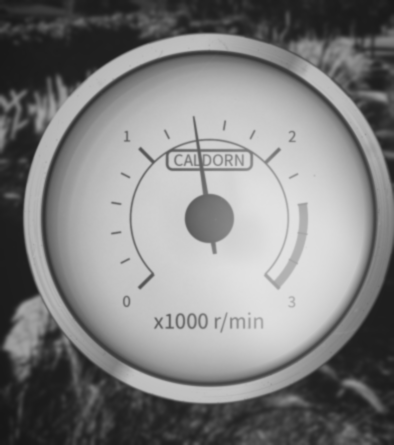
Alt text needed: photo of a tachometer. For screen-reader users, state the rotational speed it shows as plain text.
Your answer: 1400 rpm
